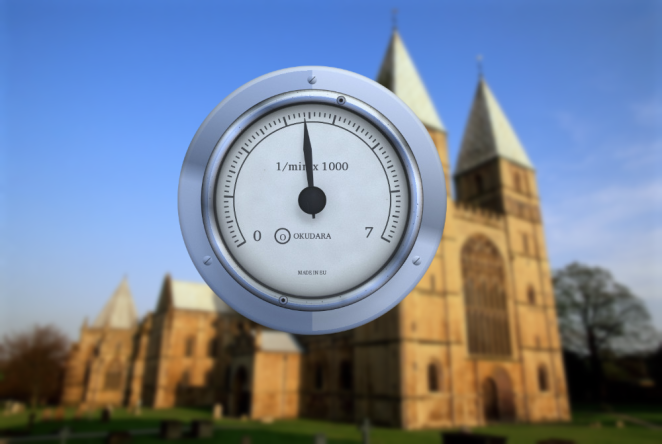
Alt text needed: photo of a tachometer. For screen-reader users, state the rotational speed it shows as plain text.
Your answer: 3400 rpm
